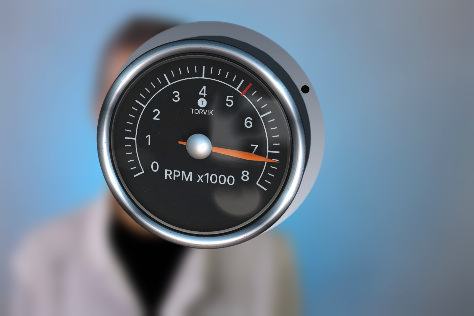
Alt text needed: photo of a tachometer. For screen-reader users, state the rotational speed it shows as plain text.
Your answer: 7200 rpm
